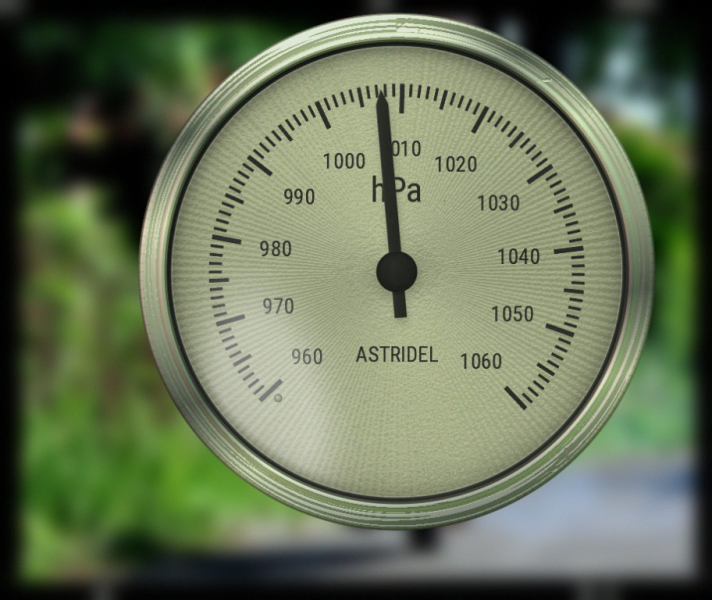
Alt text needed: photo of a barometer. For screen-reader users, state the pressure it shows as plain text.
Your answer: 1007.5 hPa
